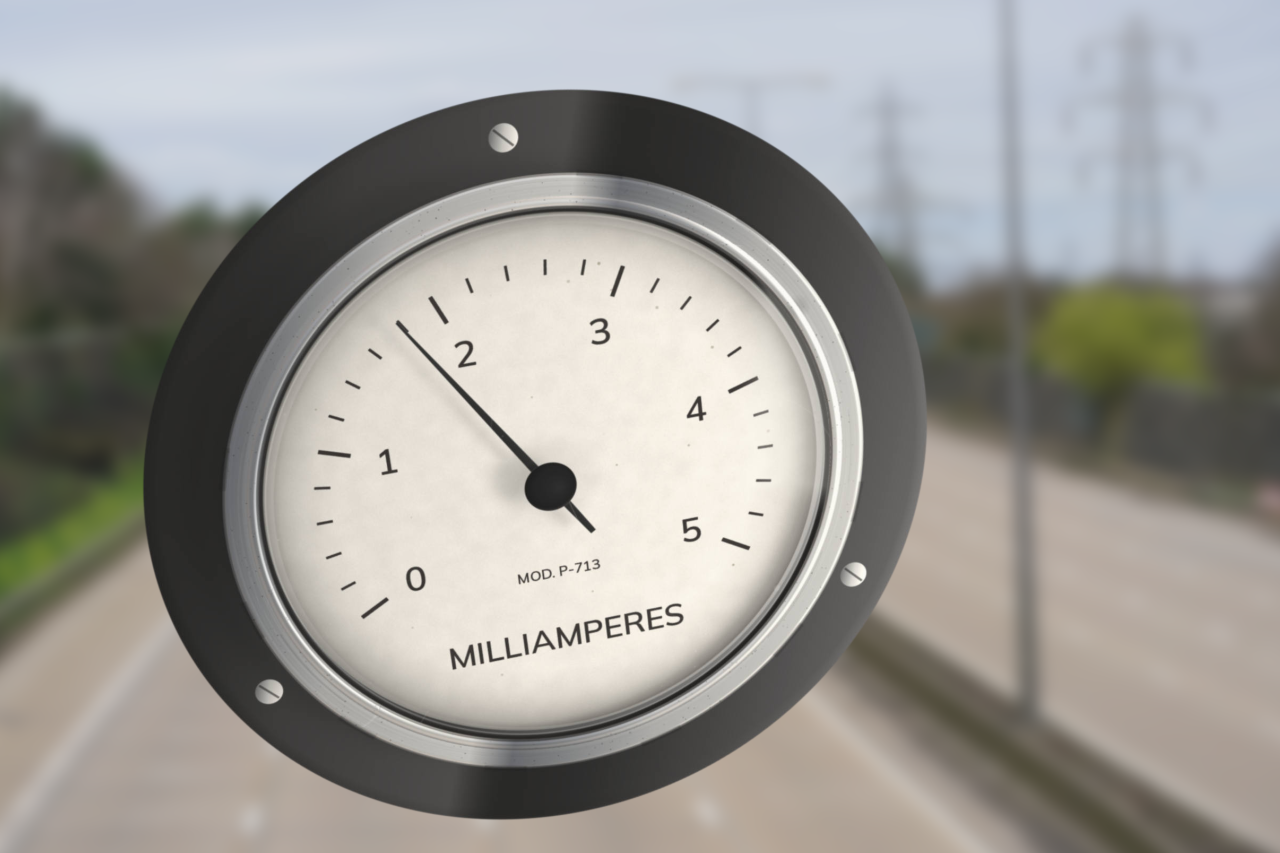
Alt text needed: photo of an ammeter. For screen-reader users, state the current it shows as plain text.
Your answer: 1.8 mA
